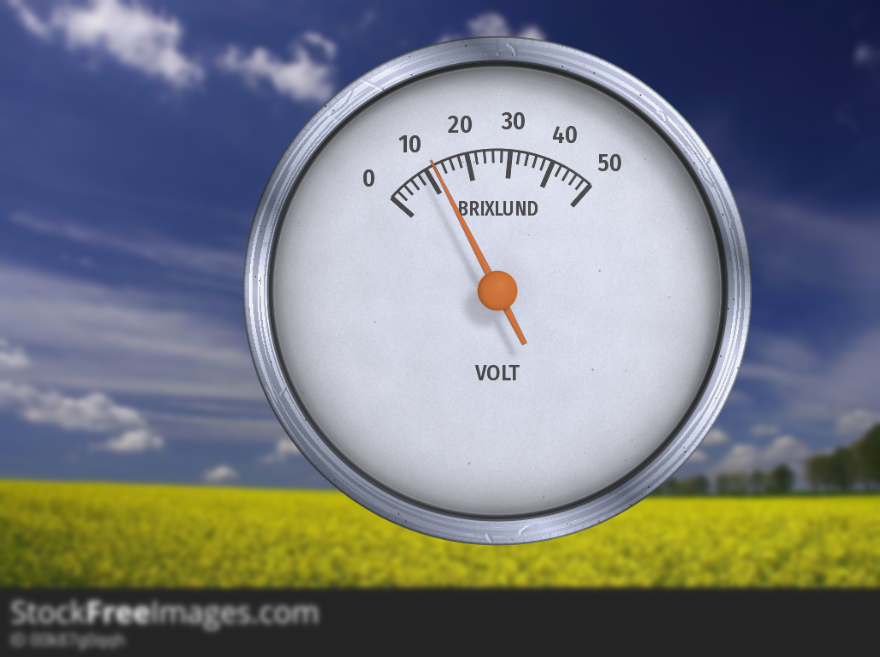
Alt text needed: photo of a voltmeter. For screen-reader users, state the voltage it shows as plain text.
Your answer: 12 V
